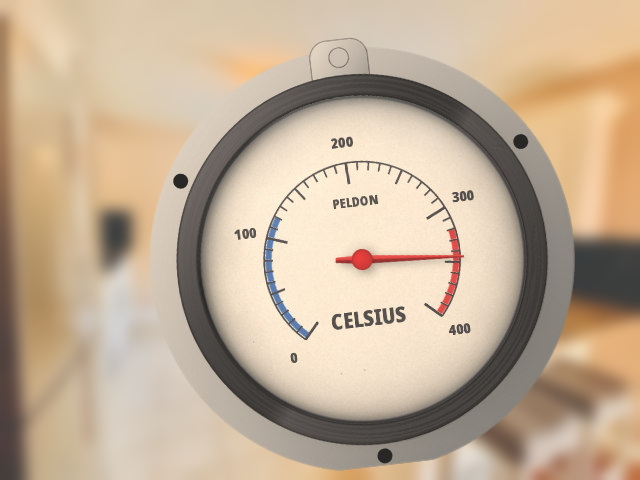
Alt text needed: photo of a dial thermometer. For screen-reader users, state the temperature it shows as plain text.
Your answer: 345 °C
